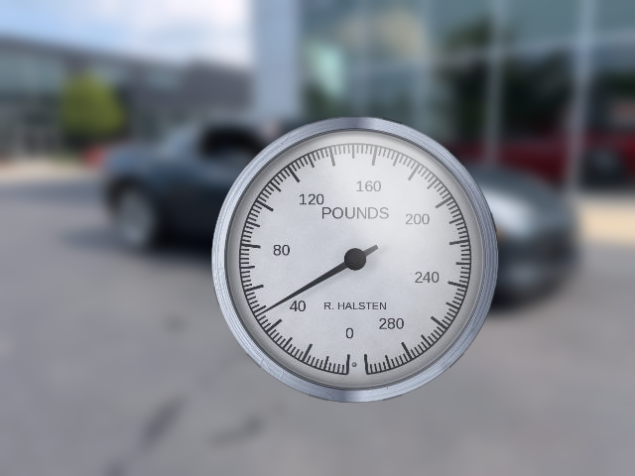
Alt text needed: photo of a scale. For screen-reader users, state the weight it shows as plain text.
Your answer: 48 lb
